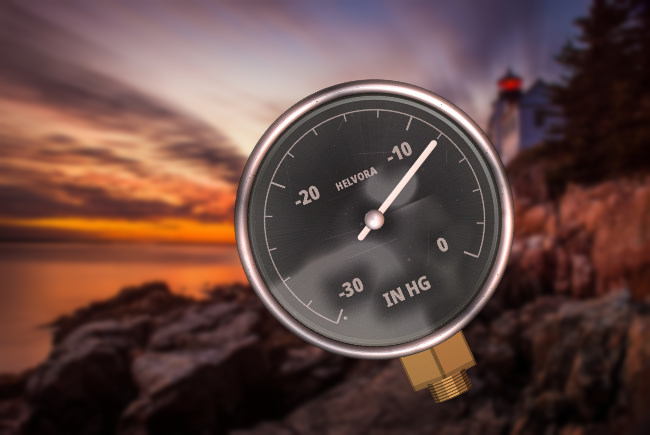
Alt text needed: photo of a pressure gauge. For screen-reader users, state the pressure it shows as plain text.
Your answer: -8 inHg
